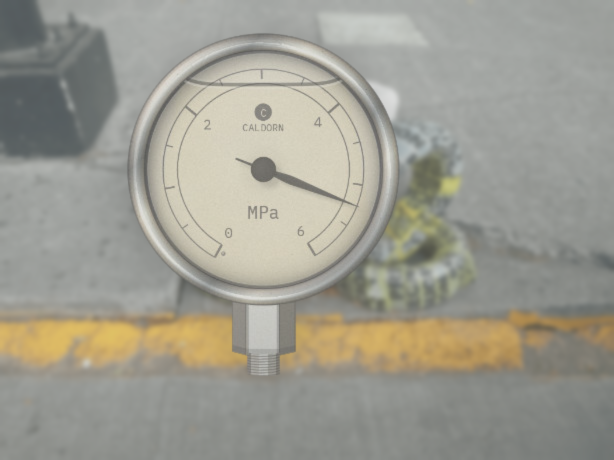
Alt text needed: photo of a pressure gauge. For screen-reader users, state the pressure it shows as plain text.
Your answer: 5.25 MPa
